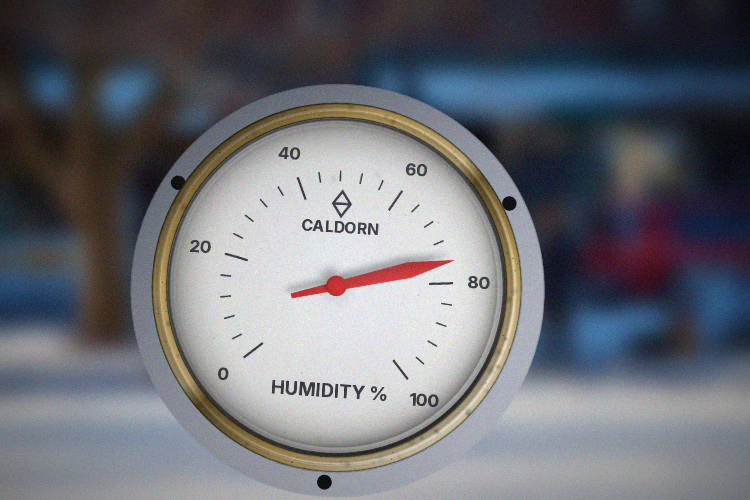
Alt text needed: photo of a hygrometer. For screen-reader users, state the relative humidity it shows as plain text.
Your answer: 76 %
